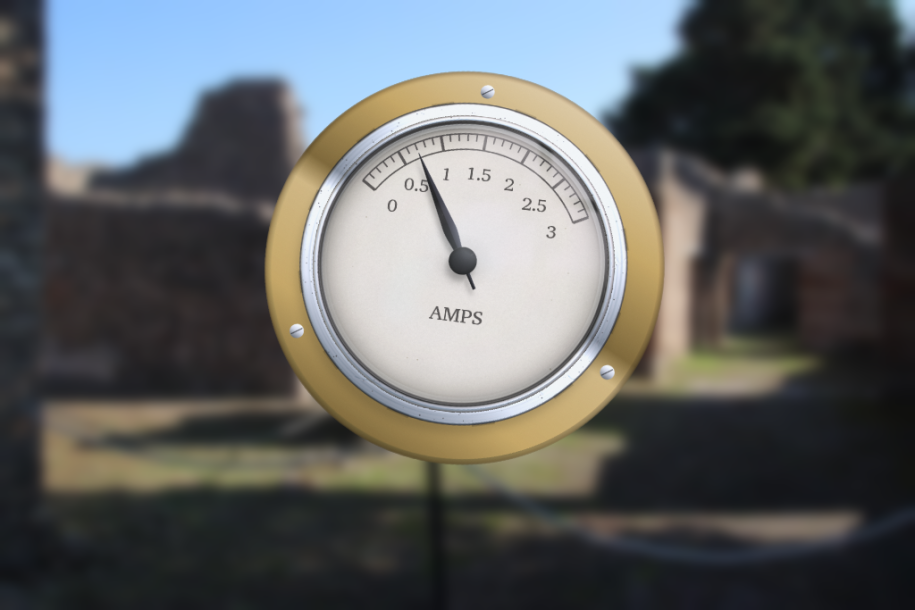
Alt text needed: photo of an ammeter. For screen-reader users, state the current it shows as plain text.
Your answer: 0.7 A
